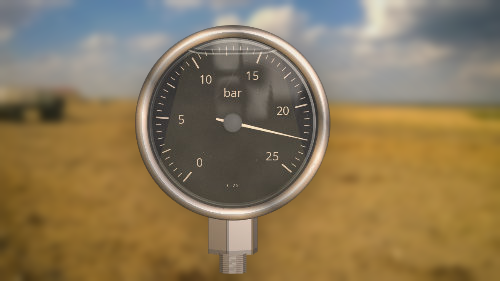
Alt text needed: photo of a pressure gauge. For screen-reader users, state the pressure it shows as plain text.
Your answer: 22.5 bar
